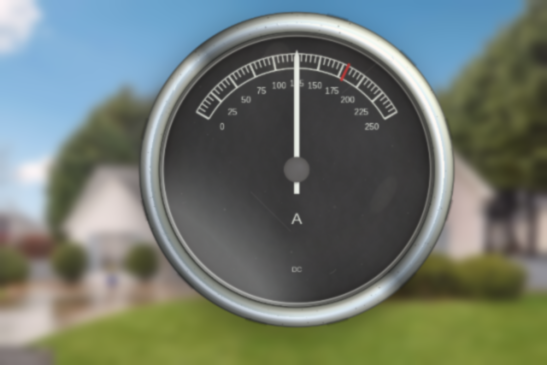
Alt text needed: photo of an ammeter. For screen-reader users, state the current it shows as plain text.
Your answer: 125 A
